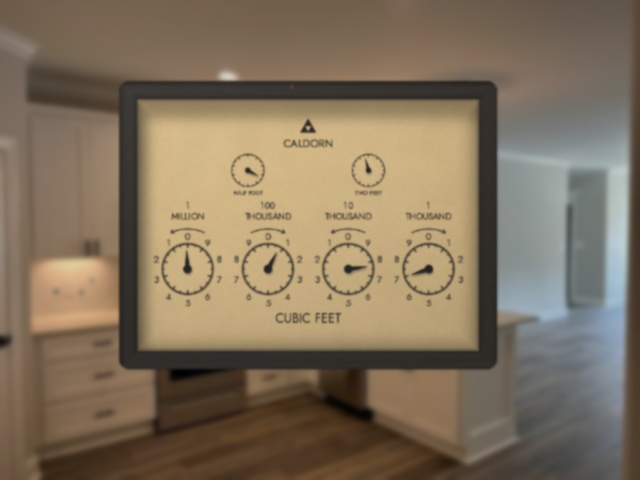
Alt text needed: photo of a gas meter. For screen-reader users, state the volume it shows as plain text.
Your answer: 7700 ft³
